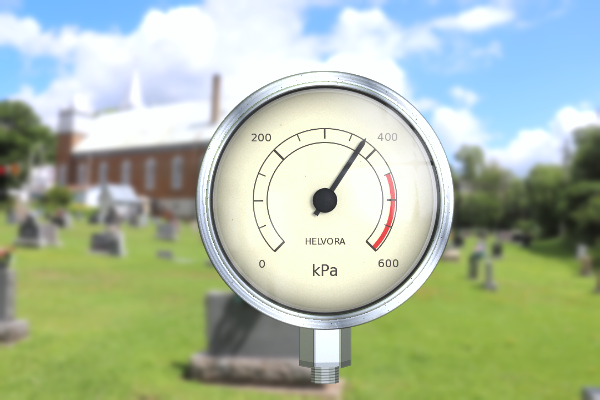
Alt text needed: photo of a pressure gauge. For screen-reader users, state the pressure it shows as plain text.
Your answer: 375 kPa
